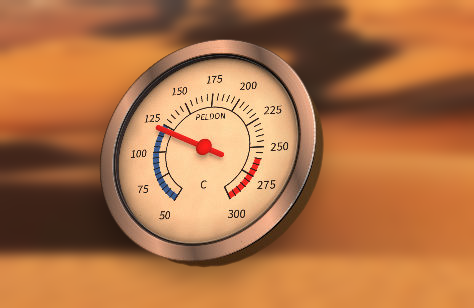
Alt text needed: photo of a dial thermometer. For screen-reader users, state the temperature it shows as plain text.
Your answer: 120 °C
